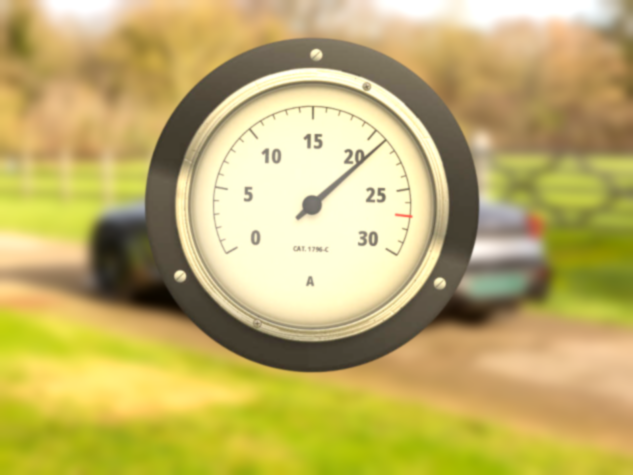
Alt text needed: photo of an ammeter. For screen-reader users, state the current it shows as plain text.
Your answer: 21 A
